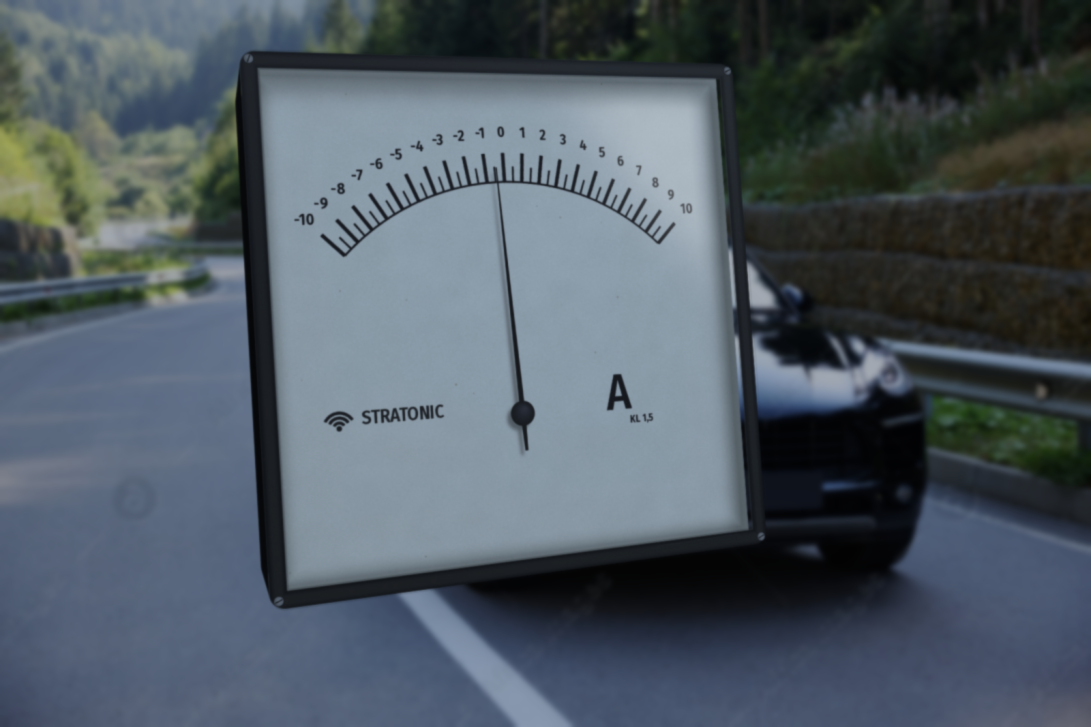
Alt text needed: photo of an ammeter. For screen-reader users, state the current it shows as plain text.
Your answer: -0.5 A
